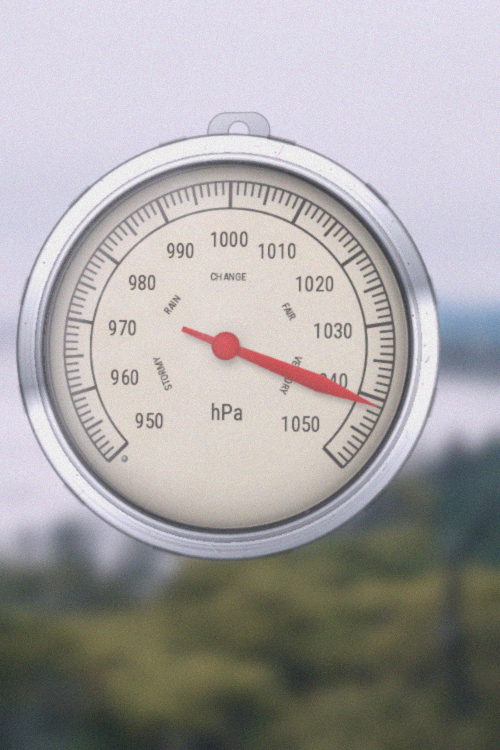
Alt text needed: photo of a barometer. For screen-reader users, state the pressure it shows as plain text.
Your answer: 1041 hPa
